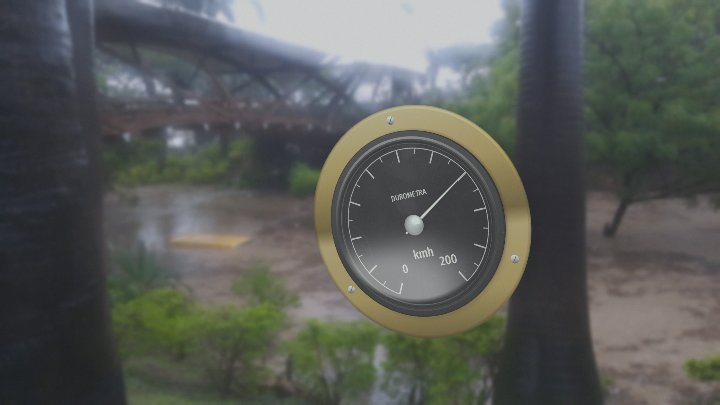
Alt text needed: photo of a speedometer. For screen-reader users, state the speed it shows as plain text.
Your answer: 140 km/h
